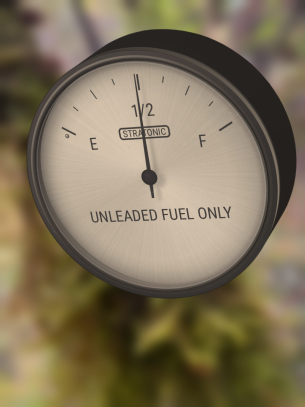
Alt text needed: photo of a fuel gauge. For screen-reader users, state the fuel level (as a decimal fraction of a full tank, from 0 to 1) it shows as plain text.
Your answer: 0.5
